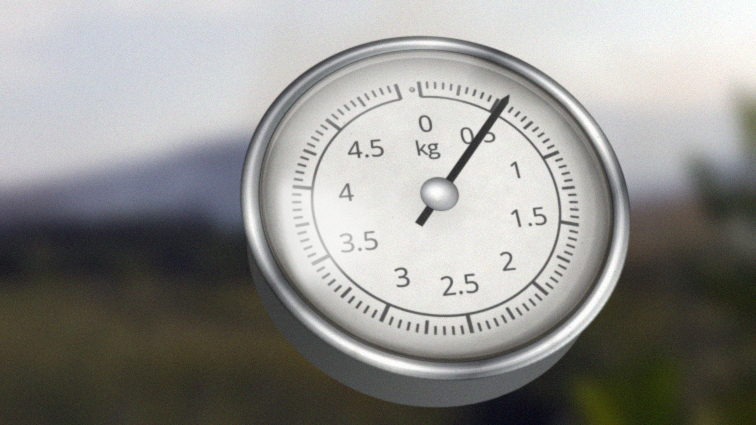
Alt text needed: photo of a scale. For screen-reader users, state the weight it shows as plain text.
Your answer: 0.55 kg
